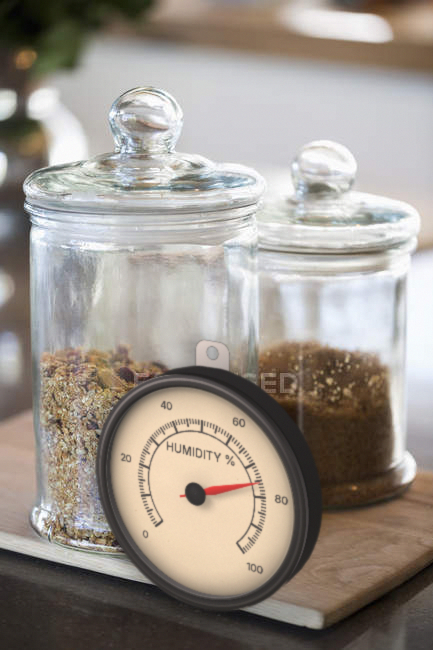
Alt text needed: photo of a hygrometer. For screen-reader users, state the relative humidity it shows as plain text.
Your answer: 75 %
